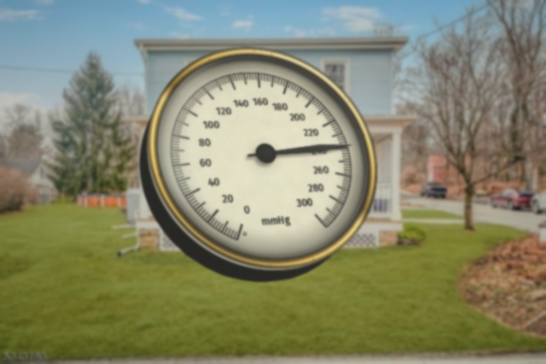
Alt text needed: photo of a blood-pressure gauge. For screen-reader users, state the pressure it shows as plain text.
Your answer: 240 mmHg
